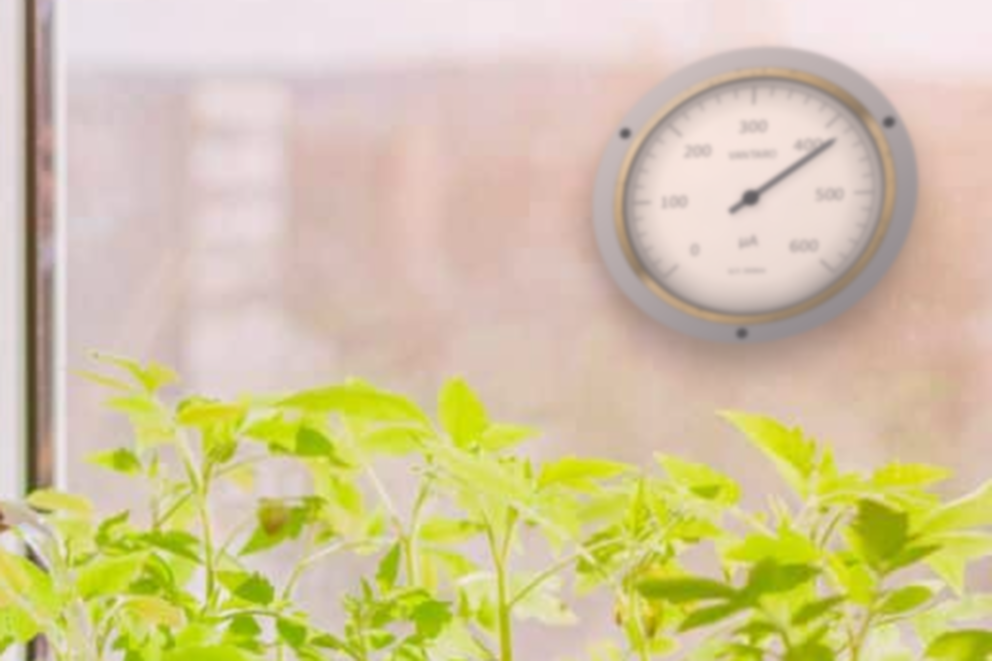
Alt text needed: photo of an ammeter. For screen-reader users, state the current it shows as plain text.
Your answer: 420 µA
